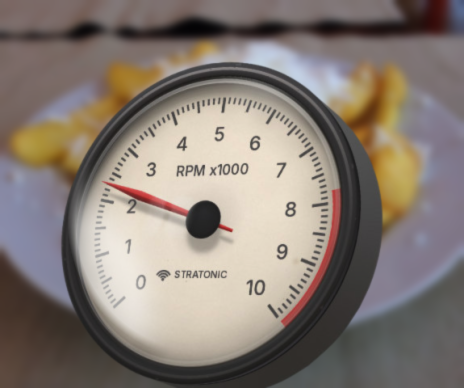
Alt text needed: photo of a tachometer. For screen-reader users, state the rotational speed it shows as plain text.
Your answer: 2300 rpm
